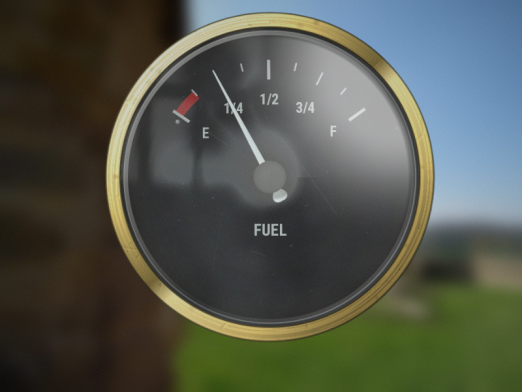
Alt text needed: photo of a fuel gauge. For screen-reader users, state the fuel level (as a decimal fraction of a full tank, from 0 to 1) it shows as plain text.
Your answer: 0.25
